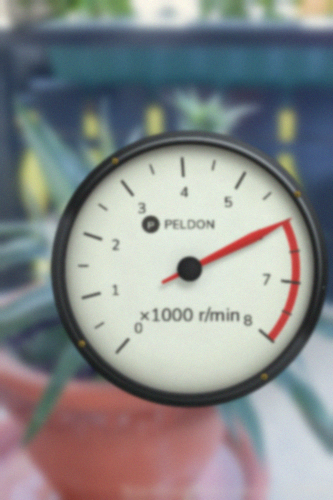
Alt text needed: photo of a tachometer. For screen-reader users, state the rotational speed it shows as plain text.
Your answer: 6000 rpm
